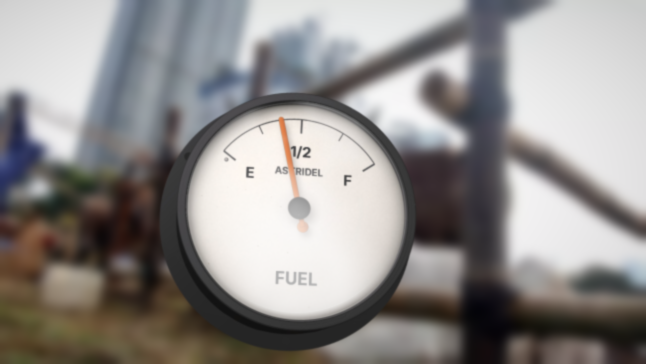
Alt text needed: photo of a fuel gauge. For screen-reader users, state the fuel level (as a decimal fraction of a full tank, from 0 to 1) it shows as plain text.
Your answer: 0.375
